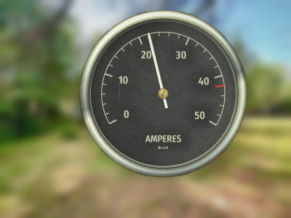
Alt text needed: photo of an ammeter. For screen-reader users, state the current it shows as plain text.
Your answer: 22 A
